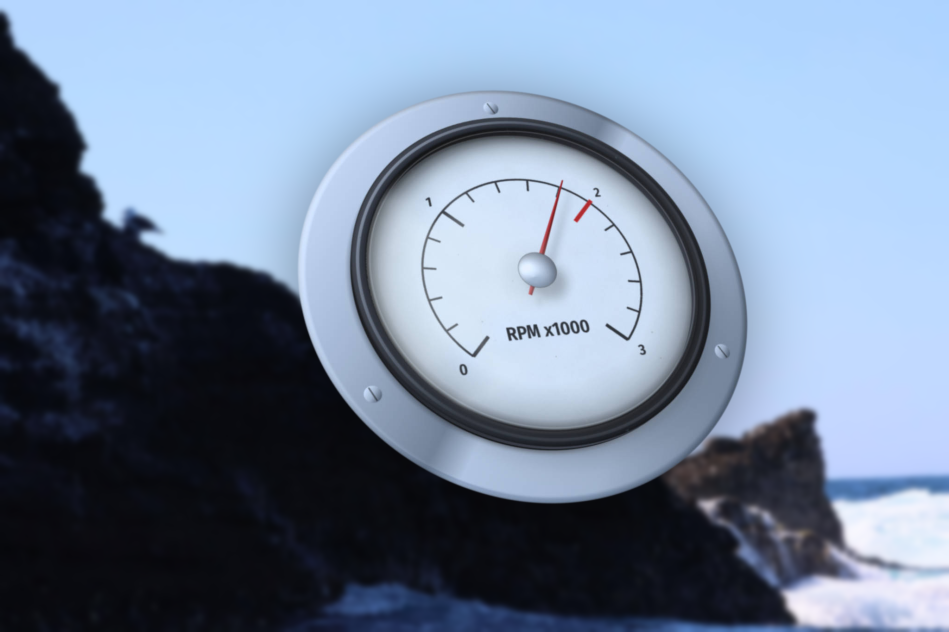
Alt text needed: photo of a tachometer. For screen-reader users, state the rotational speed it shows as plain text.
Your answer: 1800 rpm
